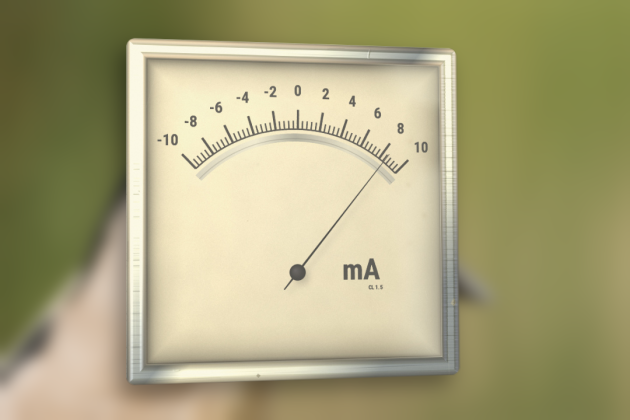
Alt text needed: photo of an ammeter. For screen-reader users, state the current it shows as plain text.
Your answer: 8.4 mA
